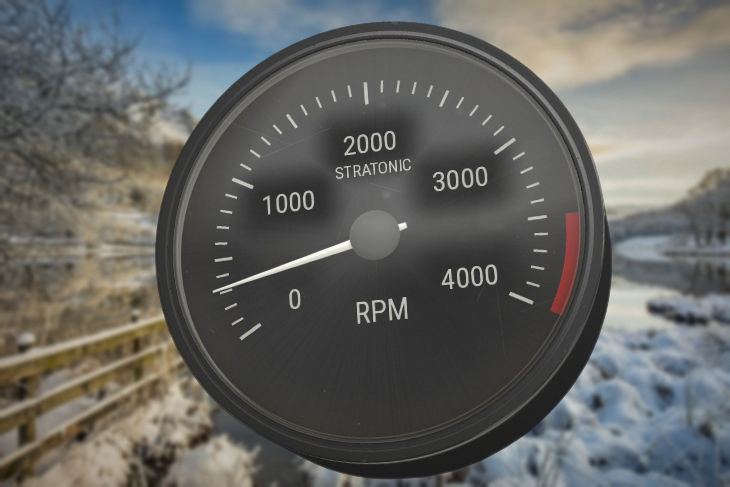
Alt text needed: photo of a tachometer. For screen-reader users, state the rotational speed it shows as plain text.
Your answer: 300 rpm
